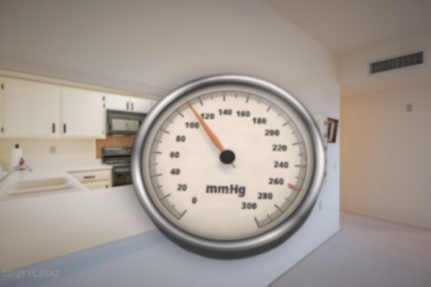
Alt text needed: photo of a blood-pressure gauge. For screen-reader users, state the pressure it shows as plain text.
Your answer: 110 mmHg
